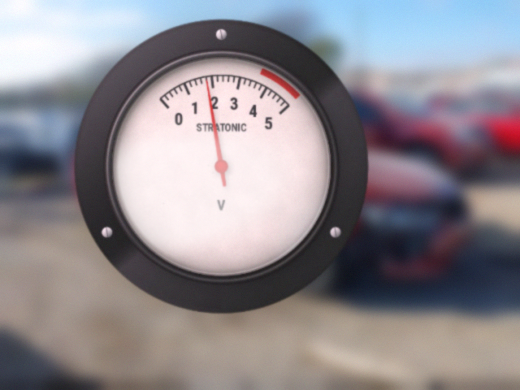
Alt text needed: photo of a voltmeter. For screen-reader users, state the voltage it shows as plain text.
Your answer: 1.8 V
